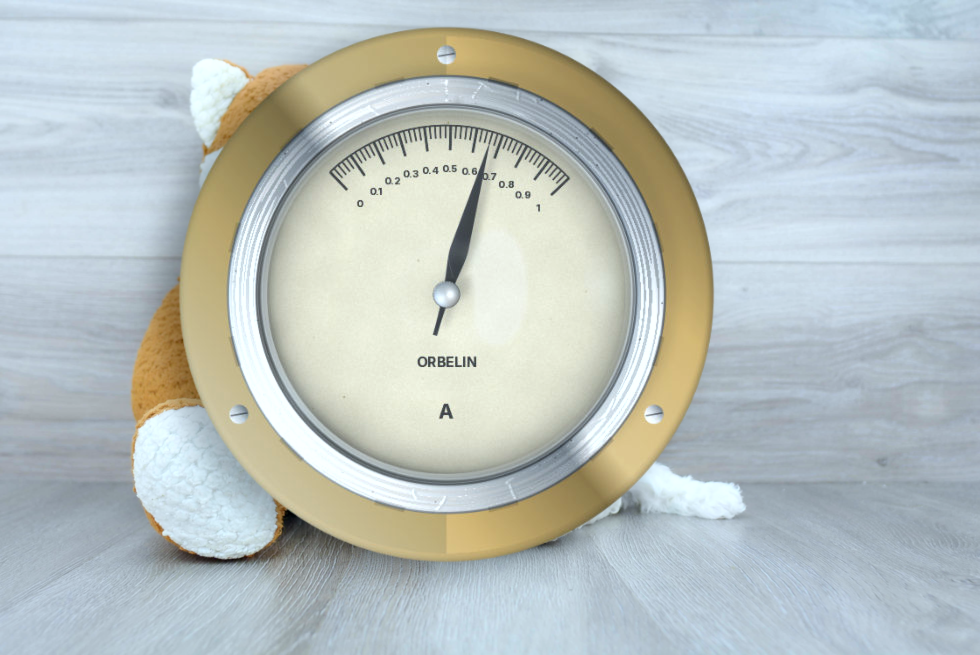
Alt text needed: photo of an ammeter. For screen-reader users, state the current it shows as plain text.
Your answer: 0.66 A
